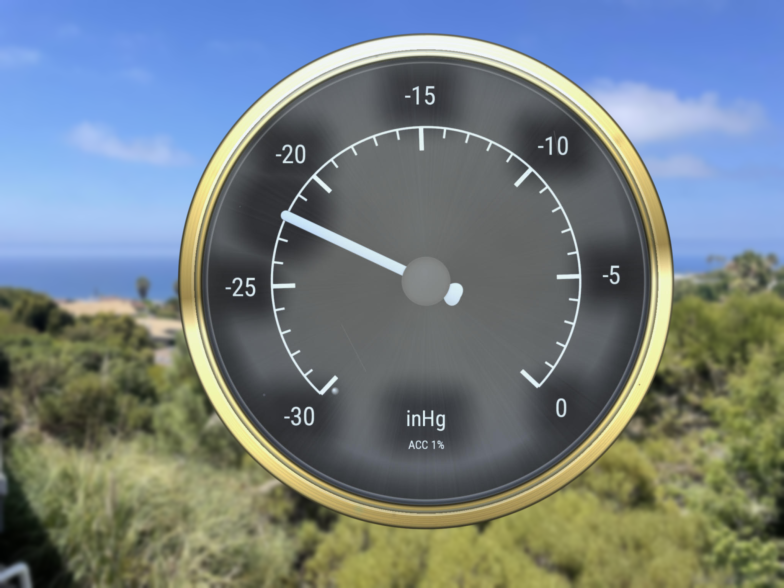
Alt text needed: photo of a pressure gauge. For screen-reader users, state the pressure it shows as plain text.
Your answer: -22 inHg
